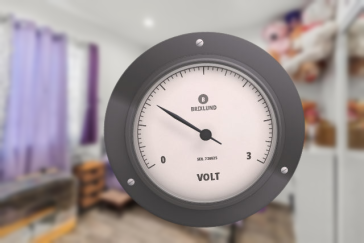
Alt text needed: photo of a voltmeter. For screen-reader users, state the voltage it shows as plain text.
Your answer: 0.8 V
